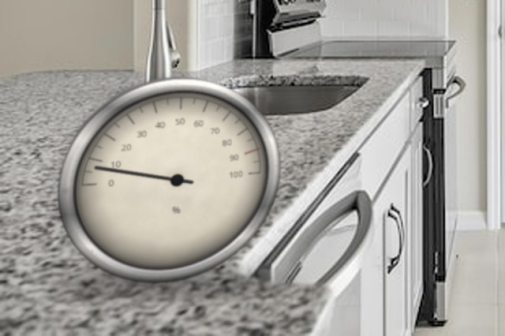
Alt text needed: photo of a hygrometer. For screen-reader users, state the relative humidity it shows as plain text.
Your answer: 7.5 %
